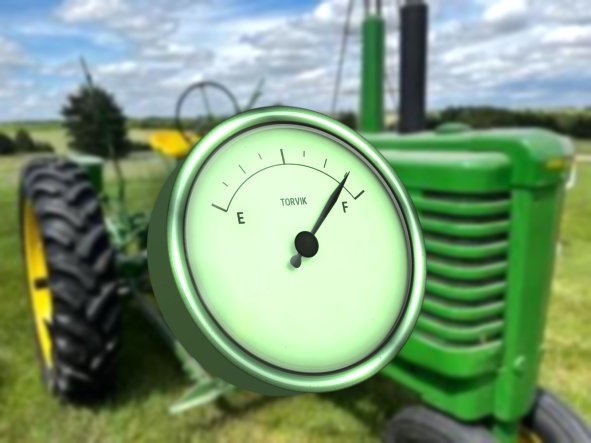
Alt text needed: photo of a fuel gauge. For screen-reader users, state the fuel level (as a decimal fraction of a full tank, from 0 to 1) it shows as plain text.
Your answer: 0.875
